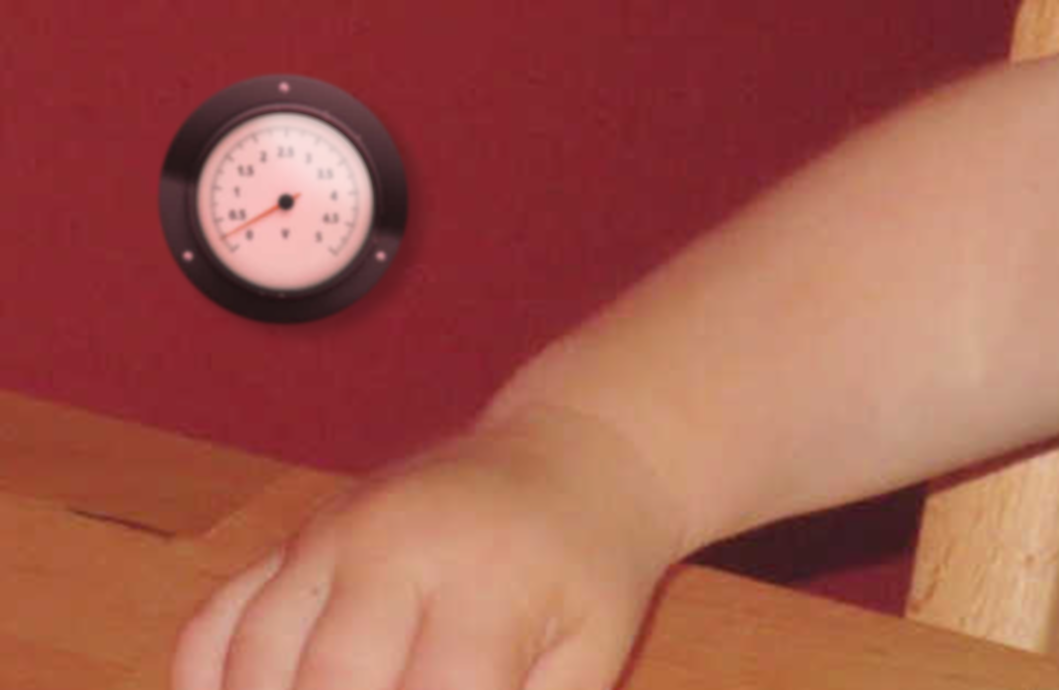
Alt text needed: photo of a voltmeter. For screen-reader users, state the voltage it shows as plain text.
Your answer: 0.25 V
